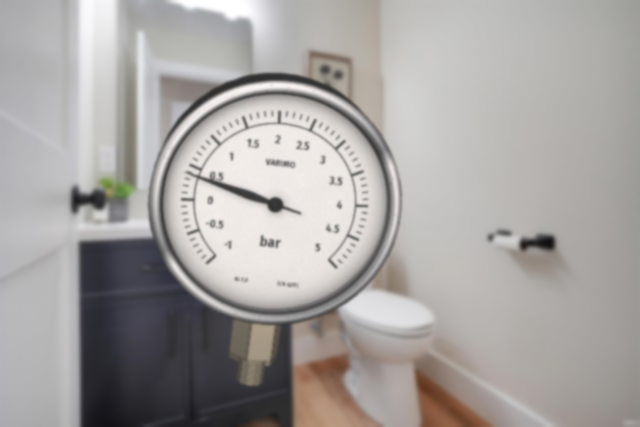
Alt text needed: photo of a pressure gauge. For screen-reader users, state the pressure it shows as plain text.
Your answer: 0.4 bar
